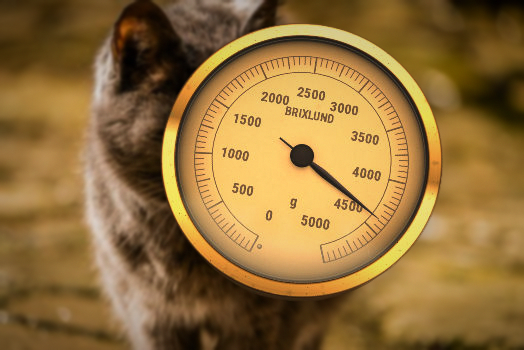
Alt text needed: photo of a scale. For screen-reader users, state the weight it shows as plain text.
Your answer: 4400 g
